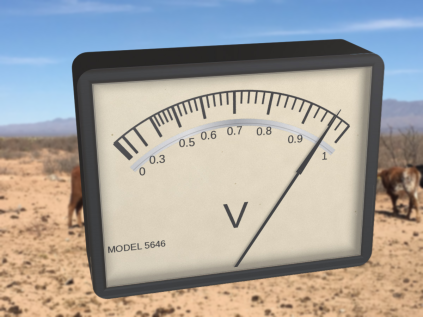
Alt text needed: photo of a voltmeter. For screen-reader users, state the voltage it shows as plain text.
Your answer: 0.96 V
